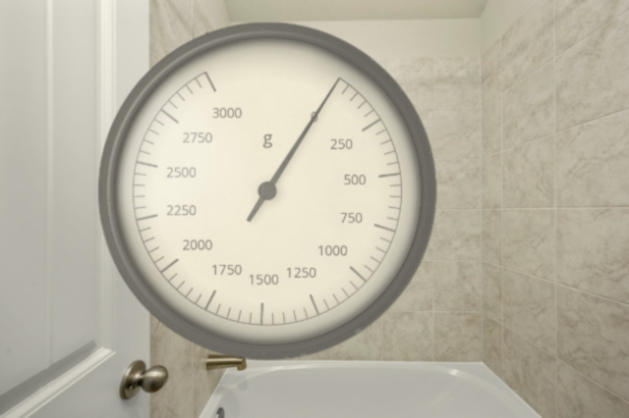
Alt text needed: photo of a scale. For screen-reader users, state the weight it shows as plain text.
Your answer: 0 g
